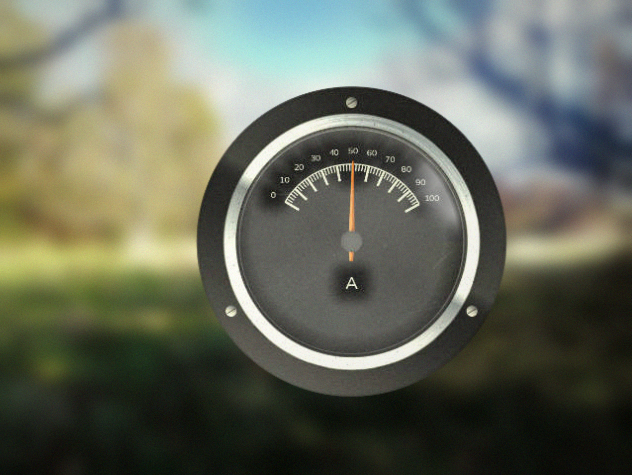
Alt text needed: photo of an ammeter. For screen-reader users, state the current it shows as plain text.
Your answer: 50 A
